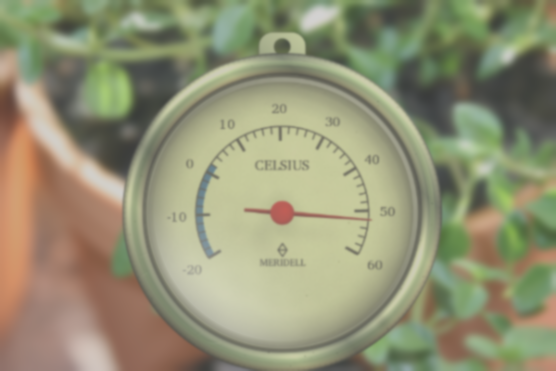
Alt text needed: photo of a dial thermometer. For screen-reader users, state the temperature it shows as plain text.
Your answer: 52 °C
